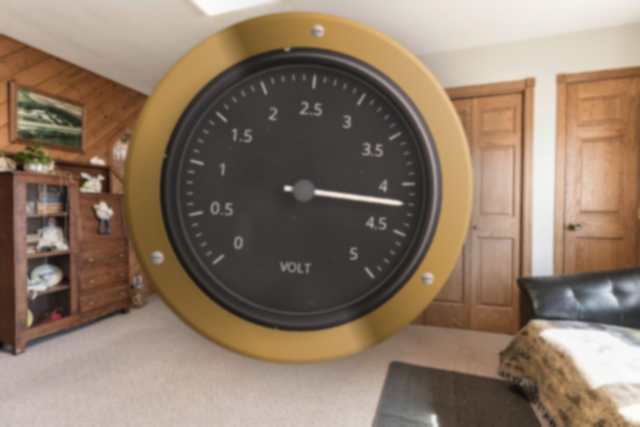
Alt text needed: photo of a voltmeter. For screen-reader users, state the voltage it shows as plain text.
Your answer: 4.2 V
